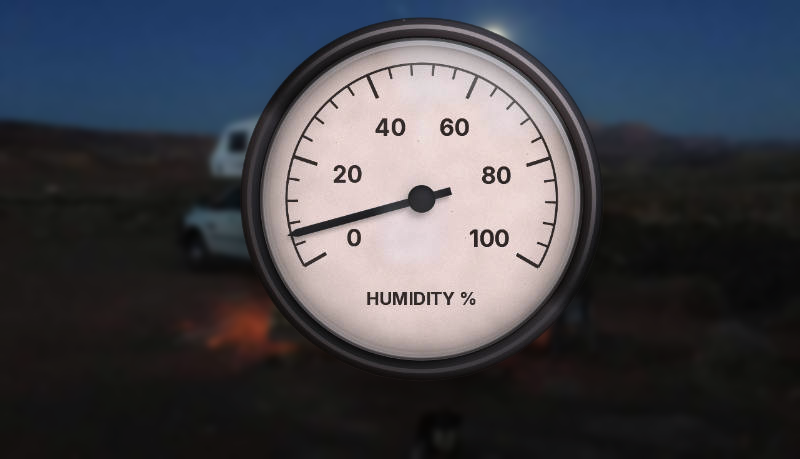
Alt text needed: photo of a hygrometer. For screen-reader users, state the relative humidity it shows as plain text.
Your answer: 6 %
